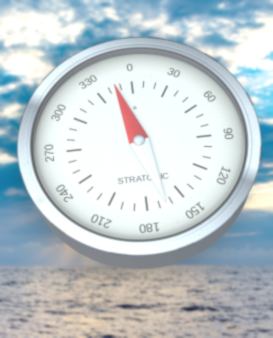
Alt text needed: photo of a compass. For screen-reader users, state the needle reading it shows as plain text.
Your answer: 345 °
